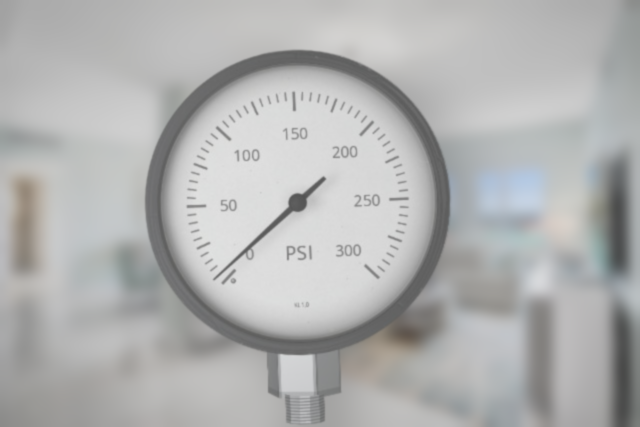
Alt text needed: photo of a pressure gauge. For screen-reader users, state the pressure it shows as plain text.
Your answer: 5 psi
